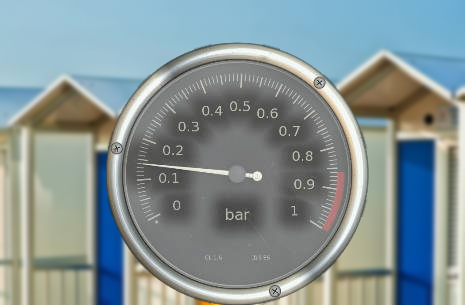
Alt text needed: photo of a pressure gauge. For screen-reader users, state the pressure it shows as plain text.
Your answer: 0.14 bar
